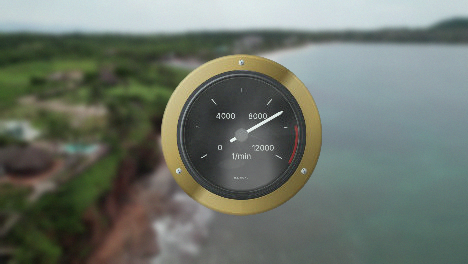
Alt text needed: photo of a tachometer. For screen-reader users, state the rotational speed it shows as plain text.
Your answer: 9000 rpm
